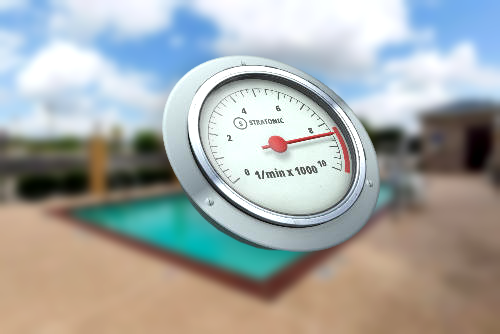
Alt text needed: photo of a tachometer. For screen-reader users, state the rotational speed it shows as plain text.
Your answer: 8500 rpm
